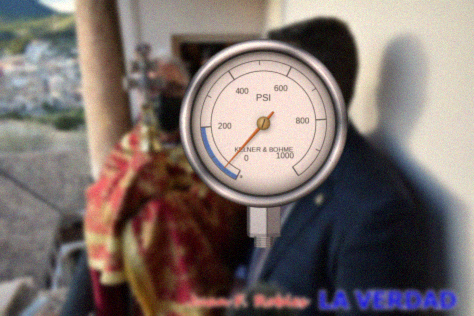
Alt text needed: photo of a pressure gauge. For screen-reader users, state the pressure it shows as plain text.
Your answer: 50 psi
